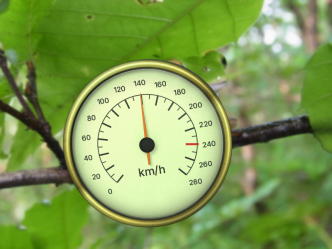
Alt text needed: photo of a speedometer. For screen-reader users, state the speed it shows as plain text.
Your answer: 140 km/h
